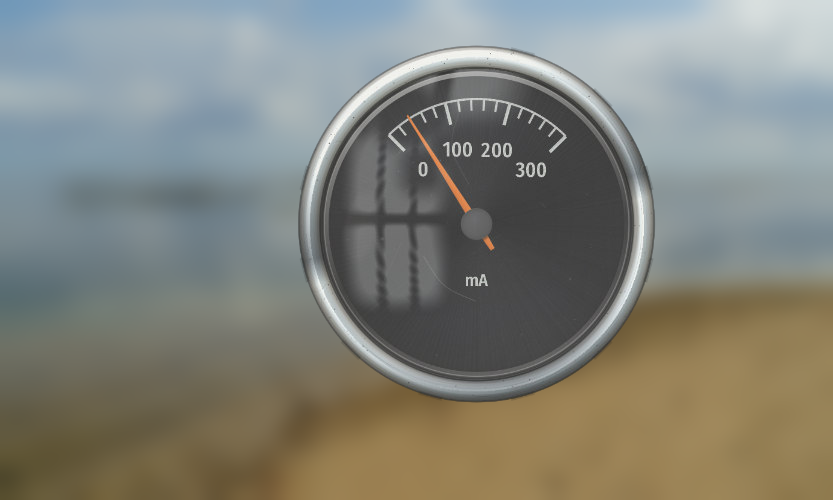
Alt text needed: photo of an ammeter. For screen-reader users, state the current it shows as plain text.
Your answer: 40 mA
